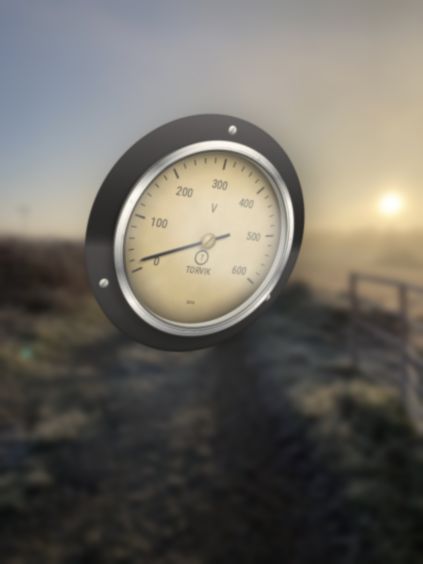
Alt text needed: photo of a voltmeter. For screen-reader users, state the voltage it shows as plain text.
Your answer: 20 V
